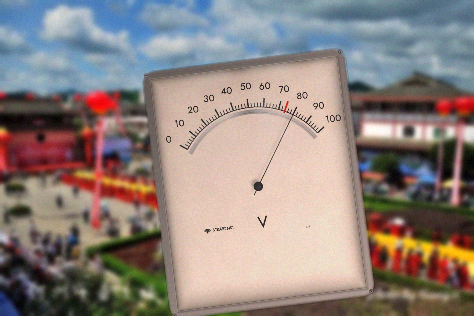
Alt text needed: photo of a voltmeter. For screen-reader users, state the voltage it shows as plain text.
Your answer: 80 V
